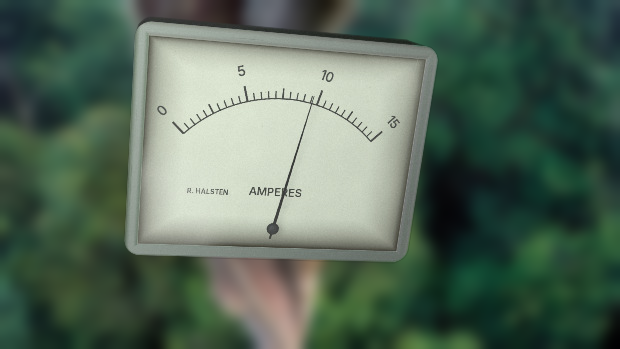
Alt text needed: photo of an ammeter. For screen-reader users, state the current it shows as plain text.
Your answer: 9.5 A
